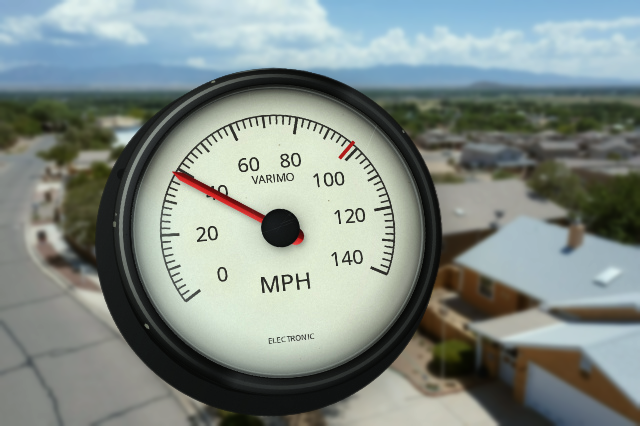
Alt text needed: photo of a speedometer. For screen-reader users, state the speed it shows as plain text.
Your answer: 38 mph
